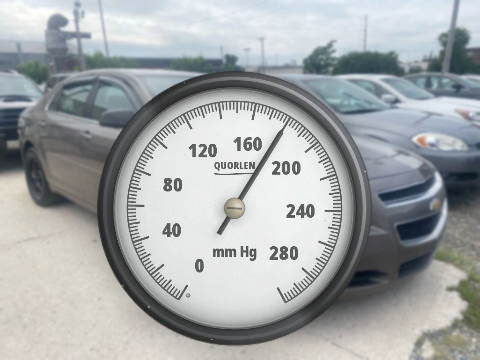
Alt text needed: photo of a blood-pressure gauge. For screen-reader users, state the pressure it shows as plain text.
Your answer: 180 mmHg
